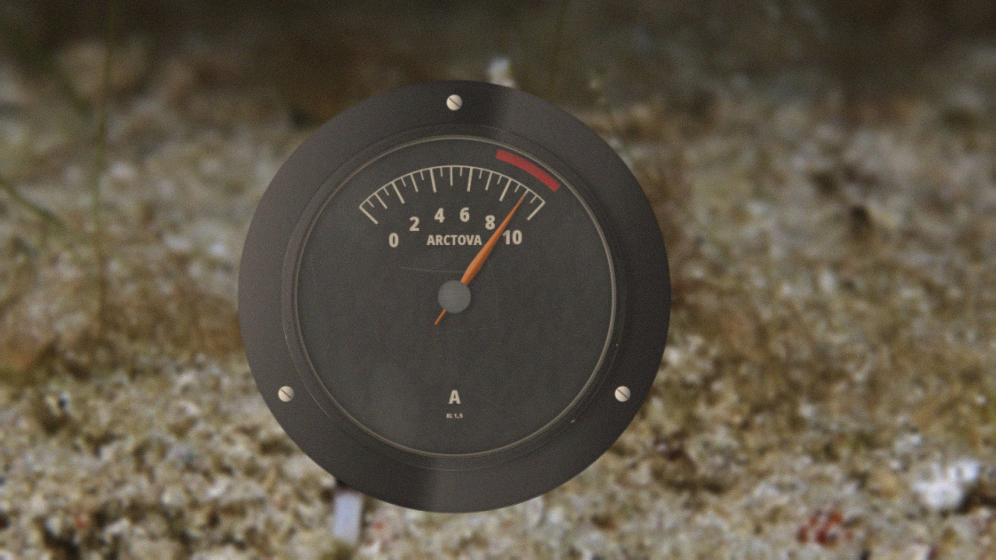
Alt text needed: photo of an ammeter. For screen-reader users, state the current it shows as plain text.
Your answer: 9 A
